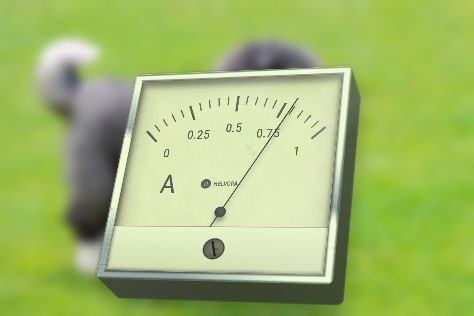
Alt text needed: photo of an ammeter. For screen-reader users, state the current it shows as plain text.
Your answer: 0.8 A
